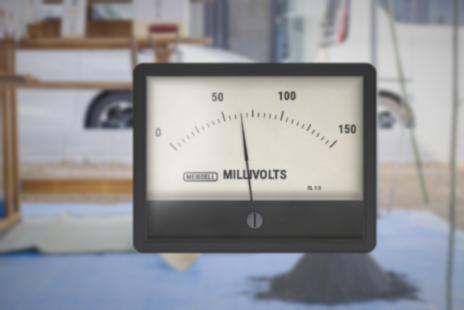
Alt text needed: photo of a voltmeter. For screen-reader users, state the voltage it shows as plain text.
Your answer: 65 mV
